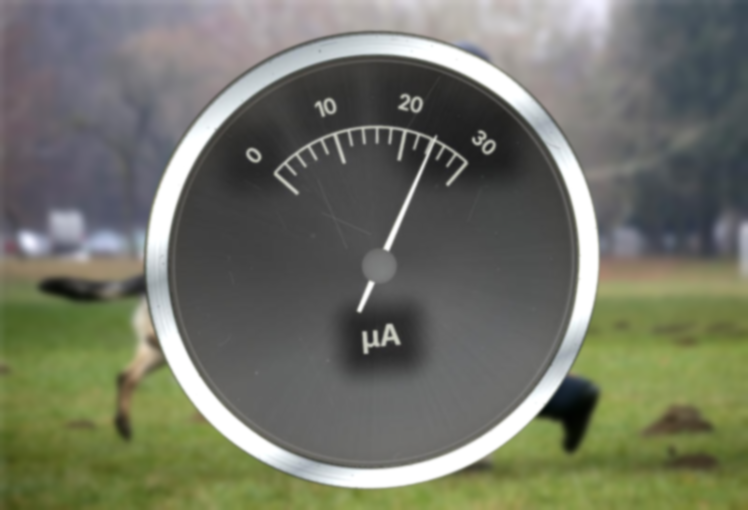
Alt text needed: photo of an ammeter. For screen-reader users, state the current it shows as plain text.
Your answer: 24 µA
